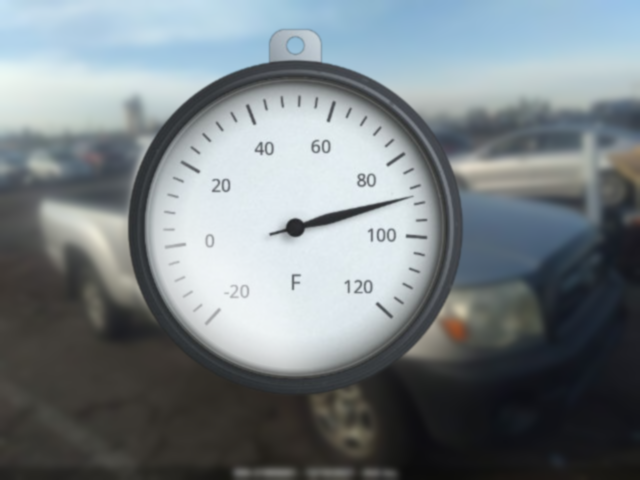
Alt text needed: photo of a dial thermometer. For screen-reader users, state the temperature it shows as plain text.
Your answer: 90 °F
